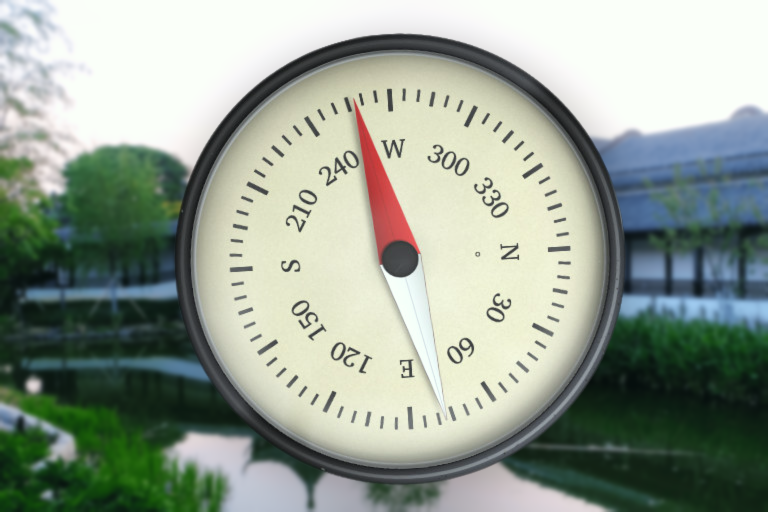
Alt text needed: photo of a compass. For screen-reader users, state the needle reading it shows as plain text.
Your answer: 257.5 °
